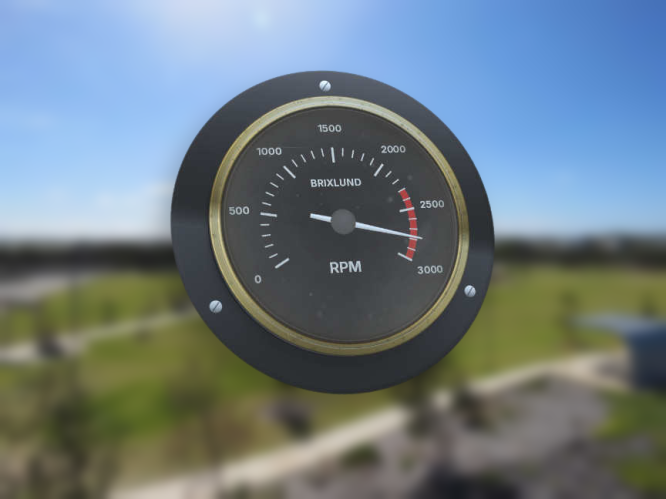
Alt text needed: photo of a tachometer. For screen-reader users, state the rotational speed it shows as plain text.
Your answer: 2800 rpm
